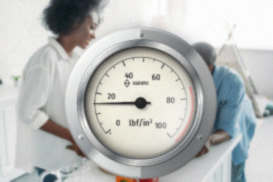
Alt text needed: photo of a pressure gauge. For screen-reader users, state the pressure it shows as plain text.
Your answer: 15 psi
